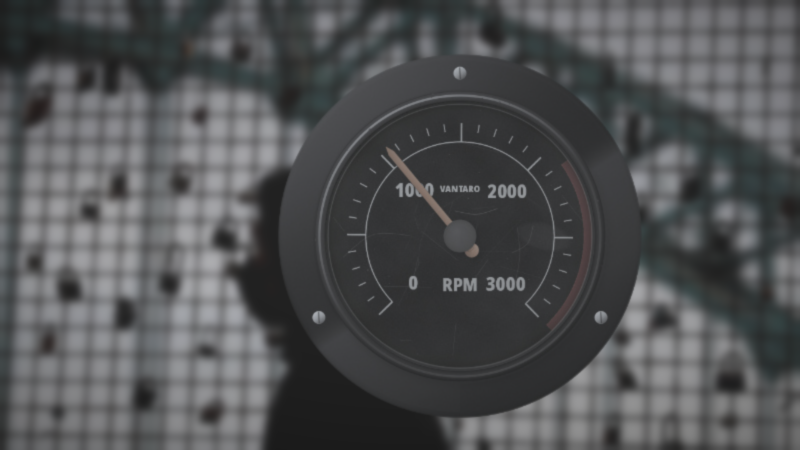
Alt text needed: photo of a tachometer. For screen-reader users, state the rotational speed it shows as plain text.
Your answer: 1050 rpm
